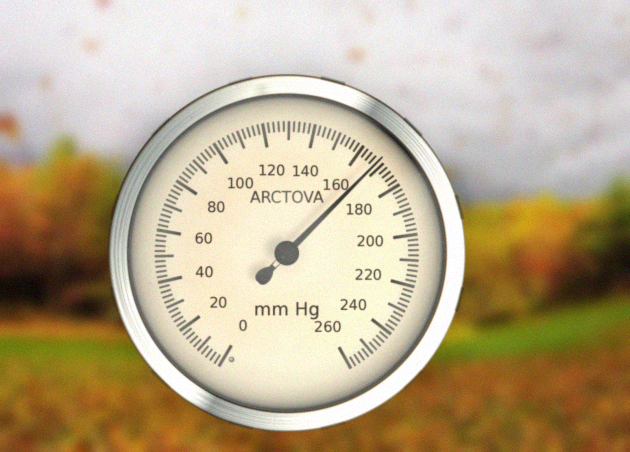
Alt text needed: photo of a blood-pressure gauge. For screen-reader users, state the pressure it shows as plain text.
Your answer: 168 mmHg
